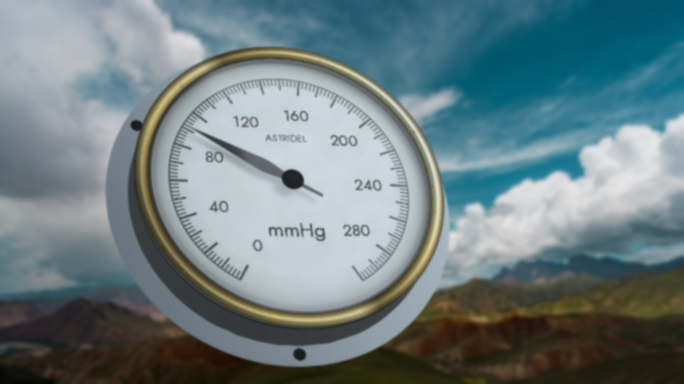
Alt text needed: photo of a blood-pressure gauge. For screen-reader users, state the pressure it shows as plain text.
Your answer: 90 mmHg
